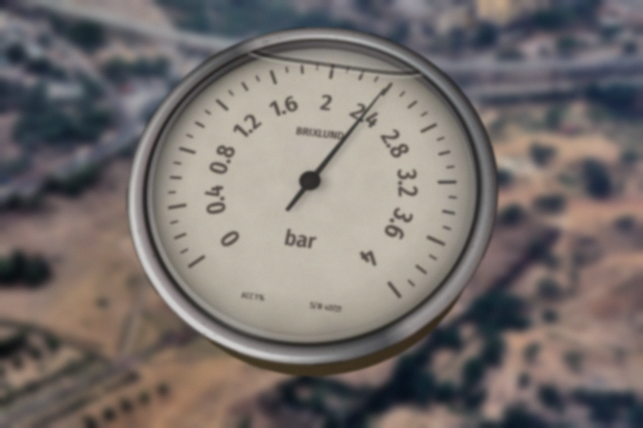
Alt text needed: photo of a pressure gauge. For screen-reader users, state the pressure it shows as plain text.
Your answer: 2.4 bar
